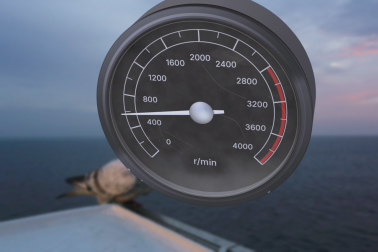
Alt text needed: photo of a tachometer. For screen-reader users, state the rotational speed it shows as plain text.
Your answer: 600 rpm
